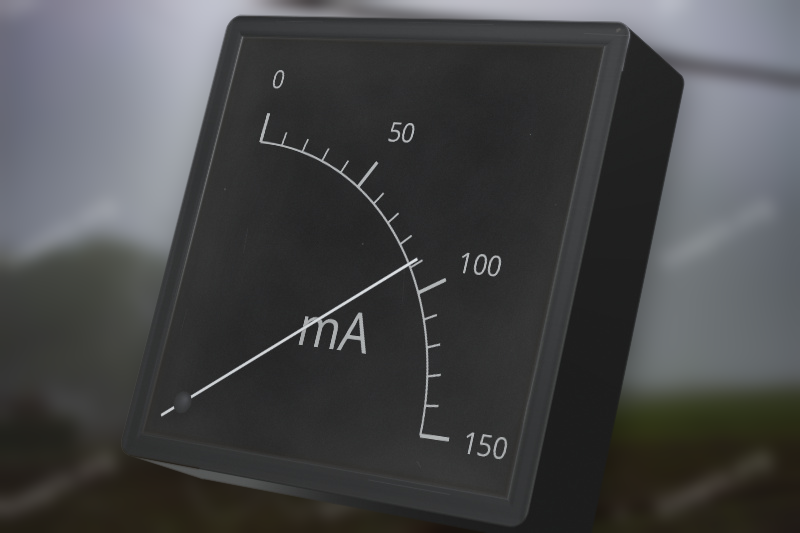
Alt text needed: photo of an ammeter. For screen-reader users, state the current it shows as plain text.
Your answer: 90 mA
